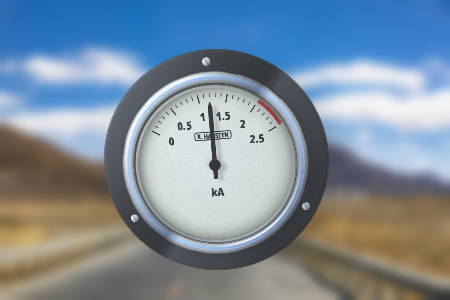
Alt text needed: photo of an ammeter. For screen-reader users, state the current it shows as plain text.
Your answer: 1.2 kA
